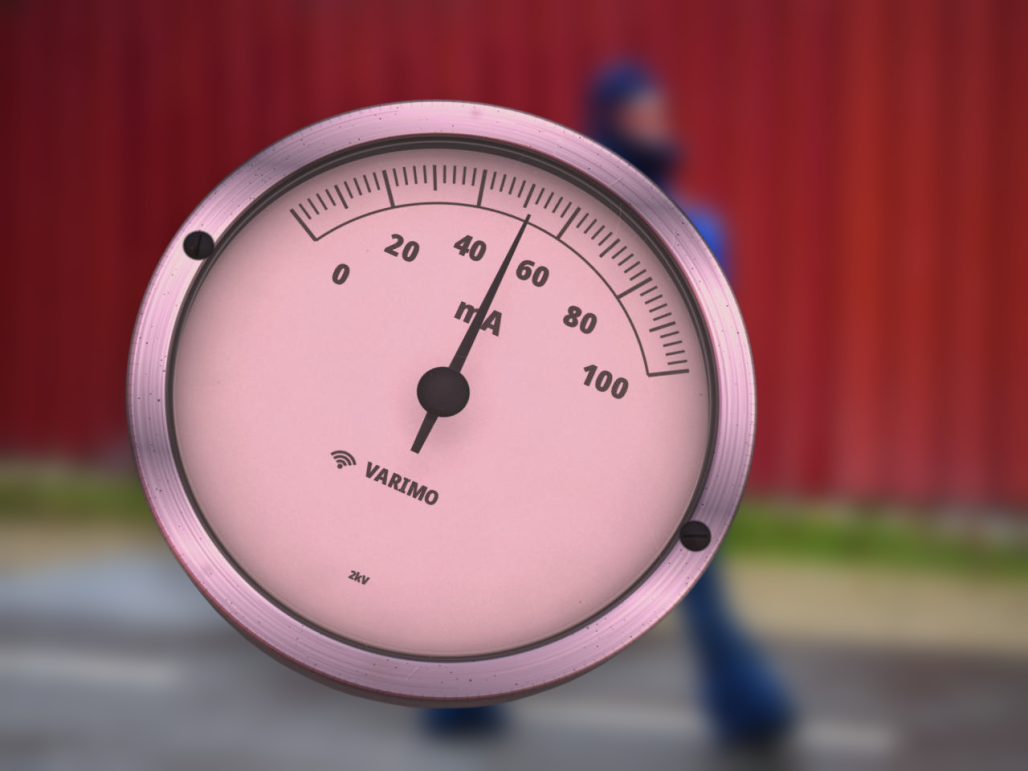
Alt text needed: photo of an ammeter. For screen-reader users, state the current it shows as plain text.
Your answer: 52 mA
